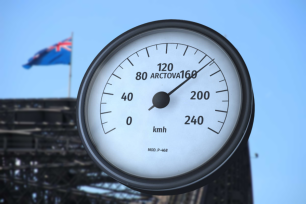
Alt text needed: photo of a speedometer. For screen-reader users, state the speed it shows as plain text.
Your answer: 170 km/h
